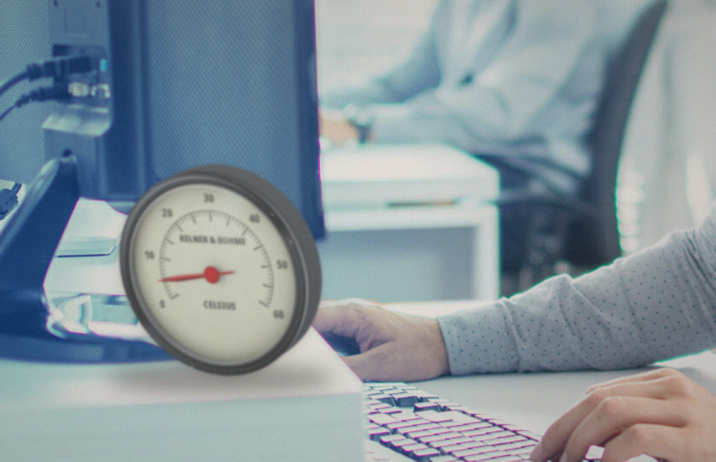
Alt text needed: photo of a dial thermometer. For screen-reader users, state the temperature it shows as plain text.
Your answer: 5 °C
